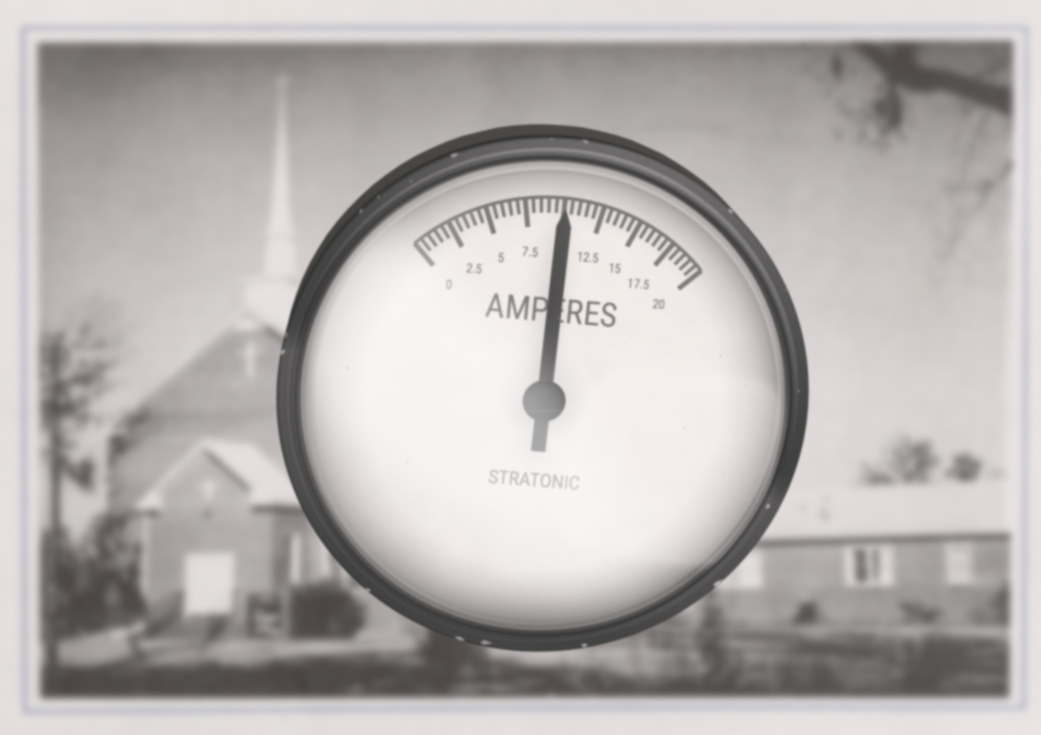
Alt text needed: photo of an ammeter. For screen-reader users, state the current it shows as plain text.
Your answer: 10 A
